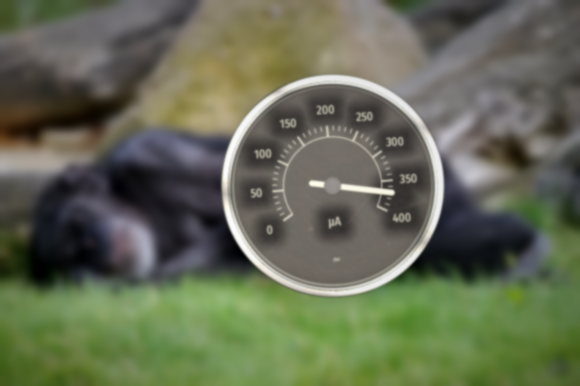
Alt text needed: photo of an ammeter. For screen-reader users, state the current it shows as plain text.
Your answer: 370 µA
